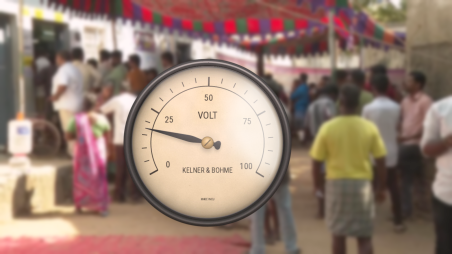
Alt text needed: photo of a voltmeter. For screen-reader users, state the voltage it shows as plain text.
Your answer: 17.5 V
